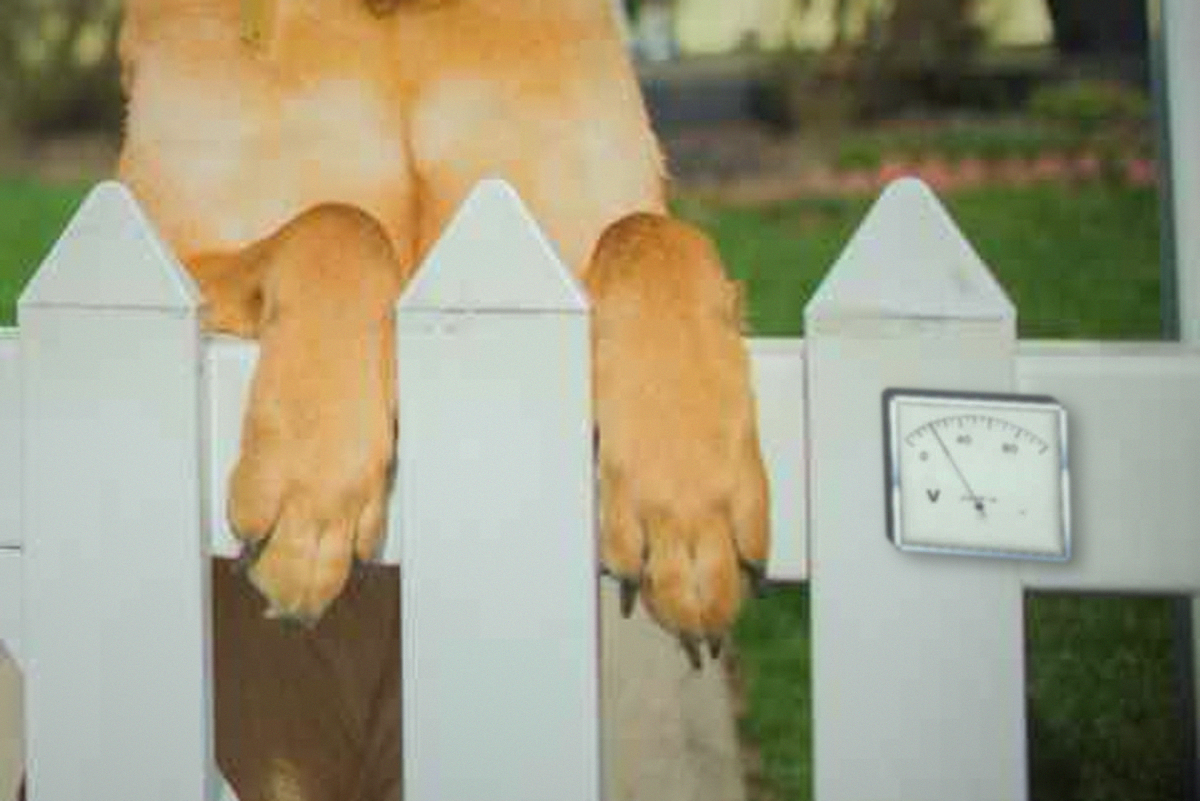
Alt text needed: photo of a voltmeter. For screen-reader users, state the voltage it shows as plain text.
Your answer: 20 V
